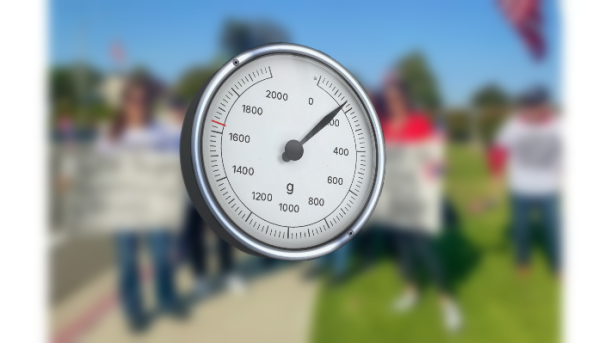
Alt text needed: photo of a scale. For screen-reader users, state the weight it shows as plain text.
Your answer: 160 g
